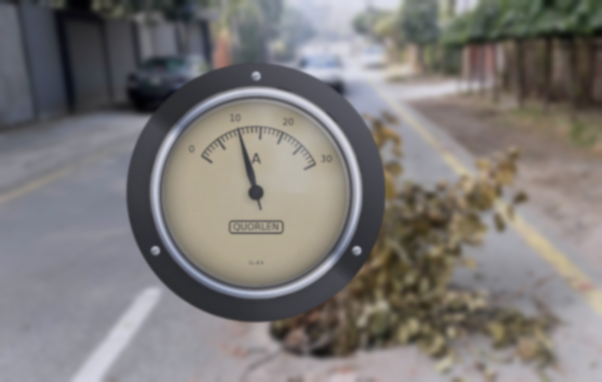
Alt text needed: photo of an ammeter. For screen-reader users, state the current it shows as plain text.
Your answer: 10 A
